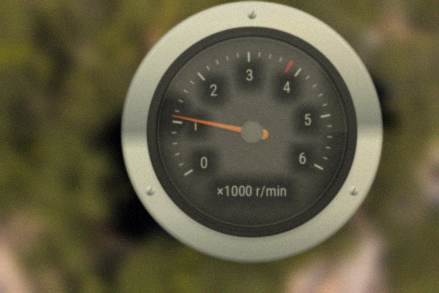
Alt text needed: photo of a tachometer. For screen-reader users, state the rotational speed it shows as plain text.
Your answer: 1100 rpm
